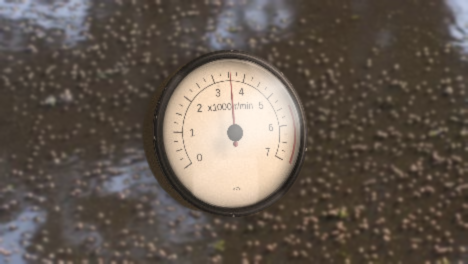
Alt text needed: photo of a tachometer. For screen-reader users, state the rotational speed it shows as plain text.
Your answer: 3500 rpm
